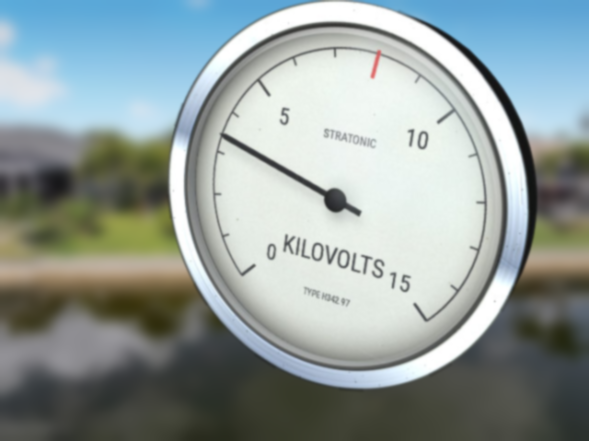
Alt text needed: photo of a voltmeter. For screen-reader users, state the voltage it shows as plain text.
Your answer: 3.5 kV
